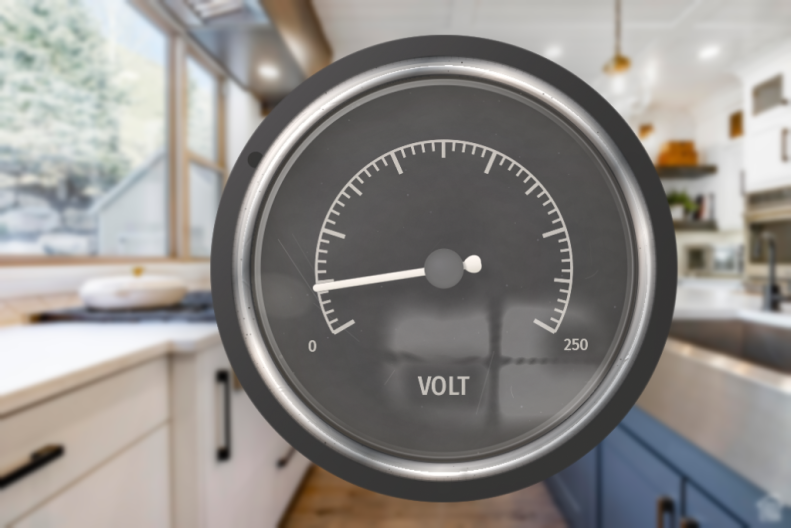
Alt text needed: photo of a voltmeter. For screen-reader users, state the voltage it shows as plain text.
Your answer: 22.5 V
